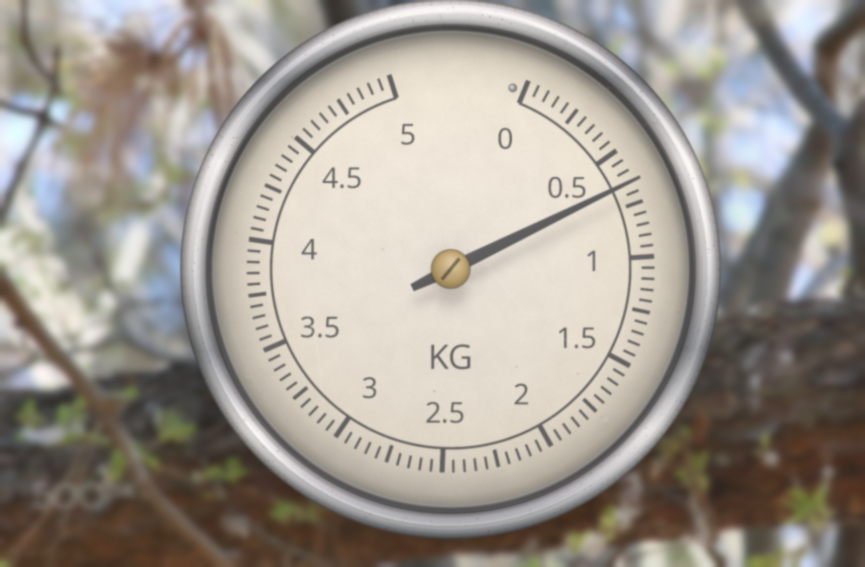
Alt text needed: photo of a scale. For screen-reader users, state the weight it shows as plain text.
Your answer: 0.65 kg
